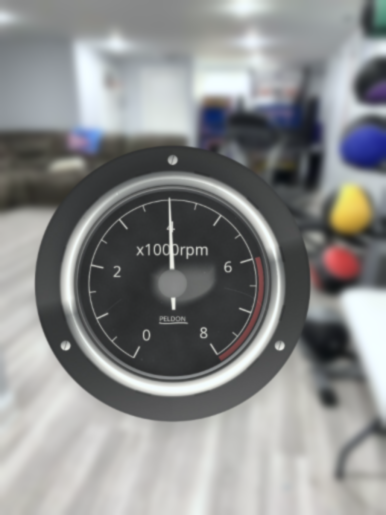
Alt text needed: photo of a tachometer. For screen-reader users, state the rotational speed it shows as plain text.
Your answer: 4000 rpm
